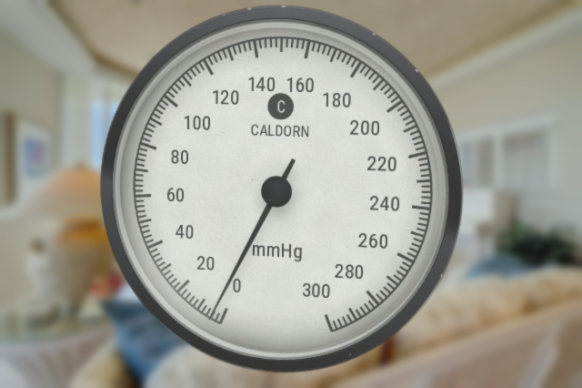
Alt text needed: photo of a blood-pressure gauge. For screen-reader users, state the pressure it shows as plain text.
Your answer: 4 mmHg
